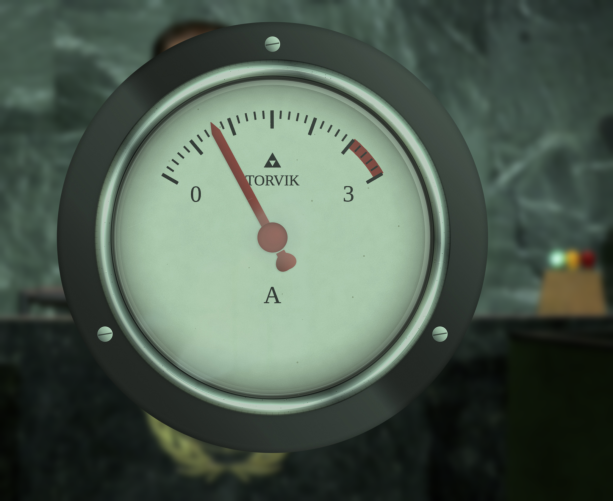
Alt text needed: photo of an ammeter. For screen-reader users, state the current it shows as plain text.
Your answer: 0.8 A
